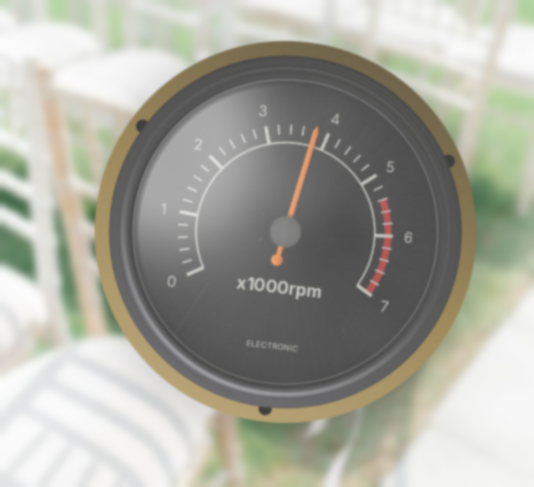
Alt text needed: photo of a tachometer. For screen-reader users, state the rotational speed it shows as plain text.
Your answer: 3800 rpm
